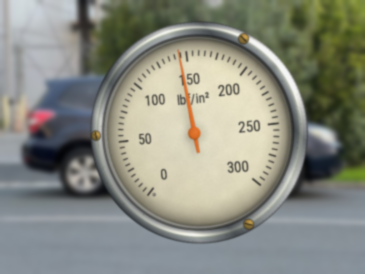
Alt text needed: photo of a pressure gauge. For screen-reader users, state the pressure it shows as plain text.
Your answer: 145 psi
